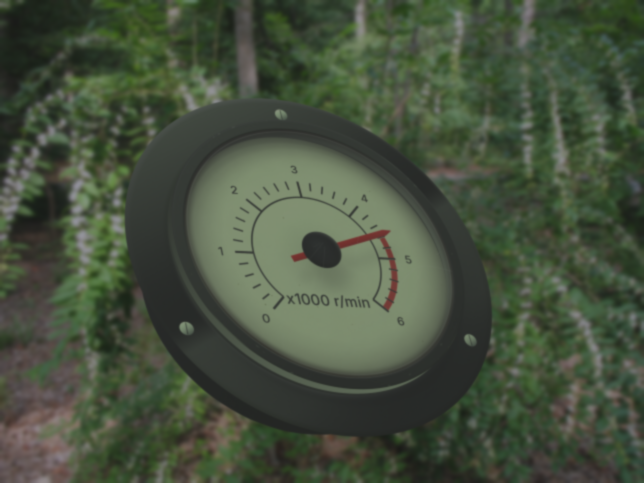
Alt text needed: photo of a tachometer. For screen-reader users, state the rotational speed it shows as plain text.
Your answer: 4600 rpm
